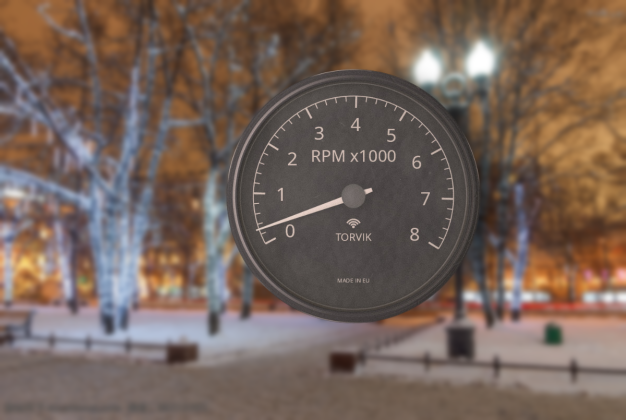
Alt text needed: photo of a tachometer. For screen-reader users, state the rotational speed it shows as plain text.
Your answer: 300 rpm
